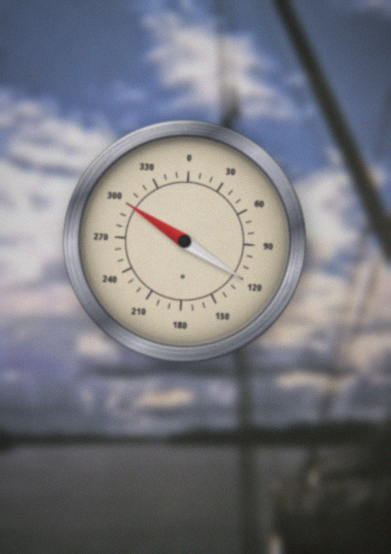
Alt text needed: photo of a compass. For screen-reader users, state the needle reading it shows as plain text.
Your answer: 300 °
